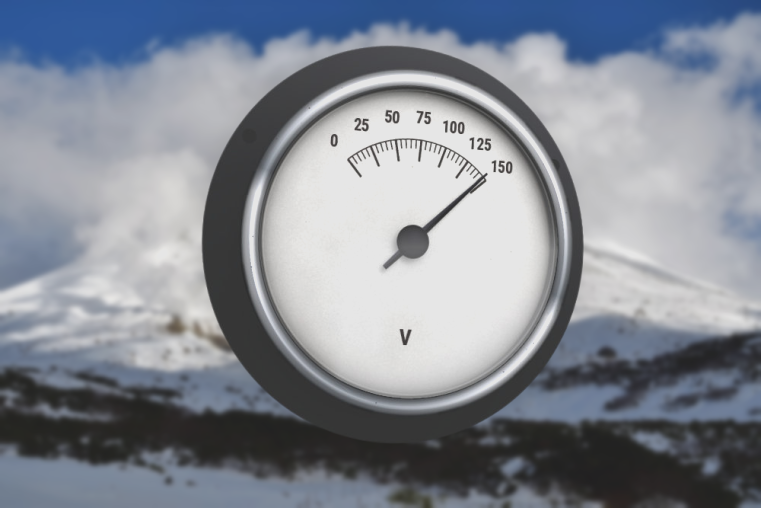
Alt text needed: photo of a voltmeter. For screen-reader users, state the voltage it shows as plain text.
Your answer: 145 V
